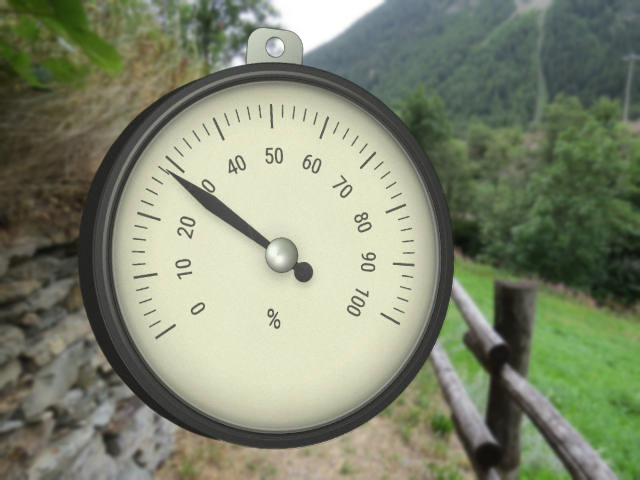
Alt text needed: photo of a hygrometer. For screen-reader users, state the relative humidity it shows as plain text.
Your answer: 28 %
